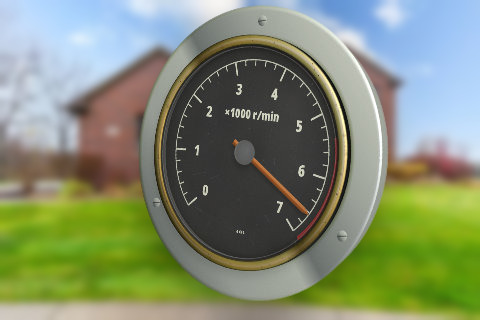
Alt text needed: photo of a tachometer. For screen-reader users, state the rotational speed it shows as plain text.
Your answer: 6600 rpm
